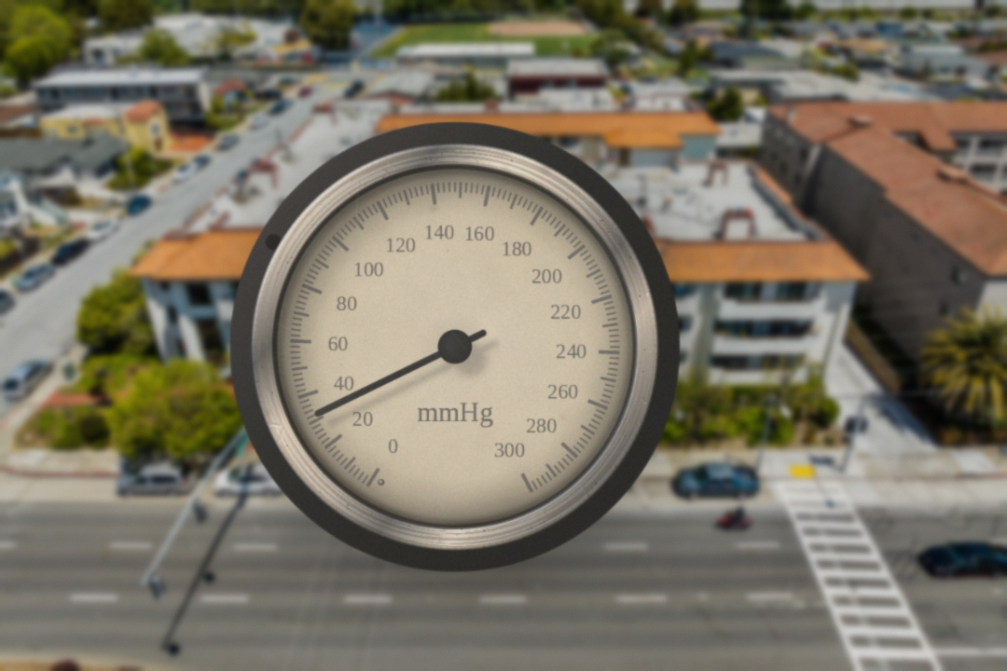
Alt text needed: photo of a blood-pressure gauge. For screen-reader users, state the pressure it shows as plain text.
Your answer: 32 mmHg
